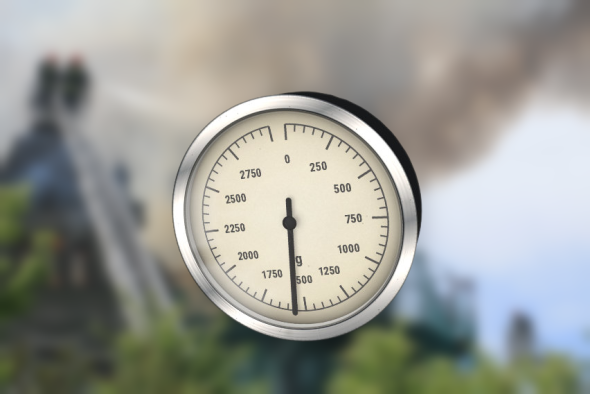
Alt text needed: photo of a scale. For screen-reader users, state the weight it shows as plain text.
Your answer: 1550 g
